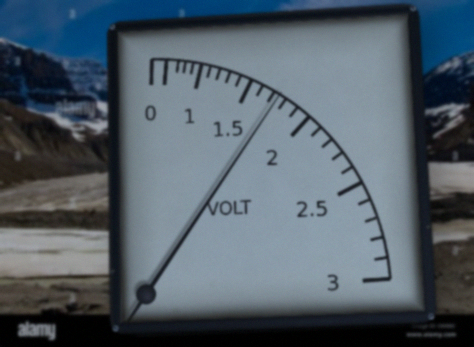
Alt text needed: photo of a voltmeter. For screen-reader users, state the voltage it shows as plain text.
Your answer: 1.75 V
